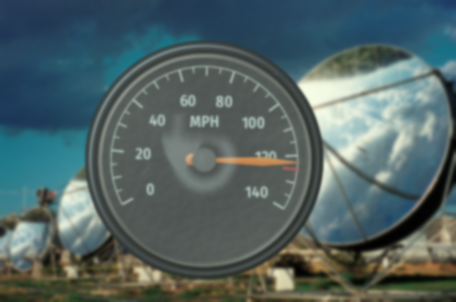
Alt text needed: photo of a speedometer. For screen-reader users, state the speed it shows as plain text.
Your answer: 122.5 mph
